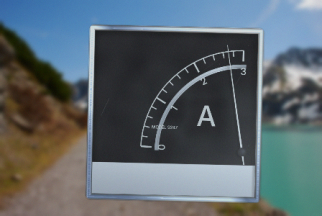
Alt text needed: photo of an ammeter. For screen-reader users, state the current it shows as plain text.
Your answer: 2.7 A
